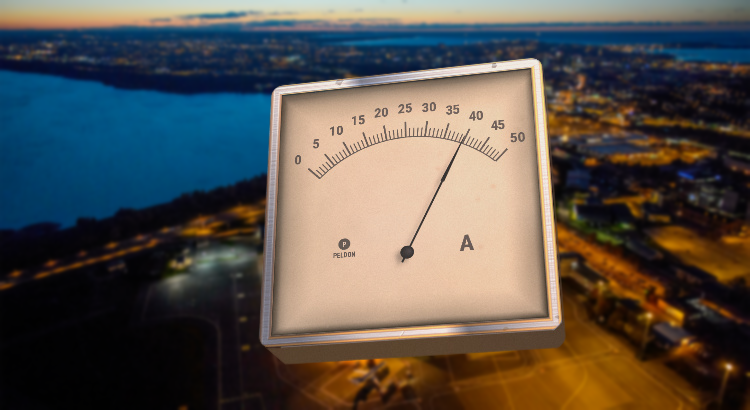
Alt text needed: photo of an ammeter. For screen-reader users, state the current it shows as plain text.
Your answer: 40 A
